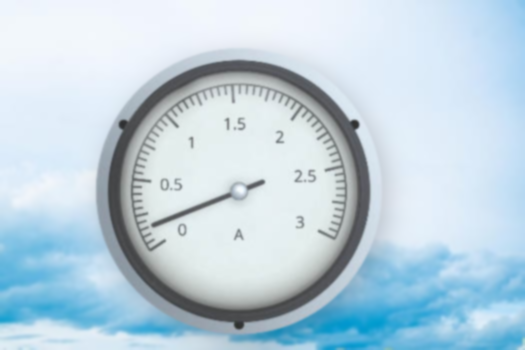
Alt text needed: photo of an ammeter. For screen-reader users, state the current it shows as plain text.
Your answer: 0.15 A
